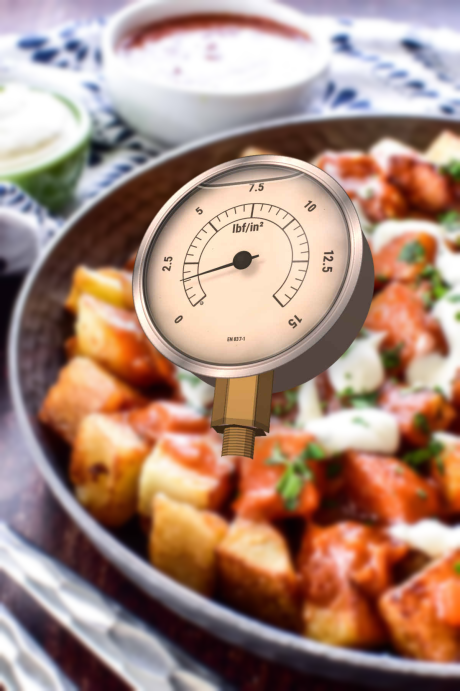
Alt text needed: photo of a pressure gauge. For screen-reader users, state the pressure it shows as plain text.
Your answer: 1.5 psi
